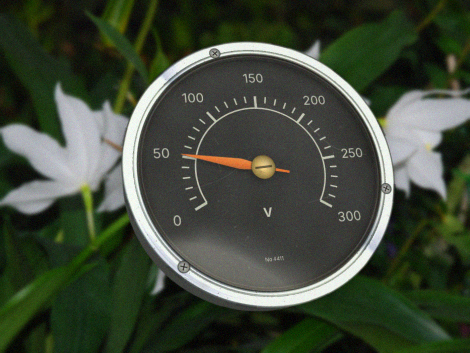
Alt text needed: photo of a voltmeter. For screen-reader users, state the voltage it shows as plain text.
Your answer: 50 V
